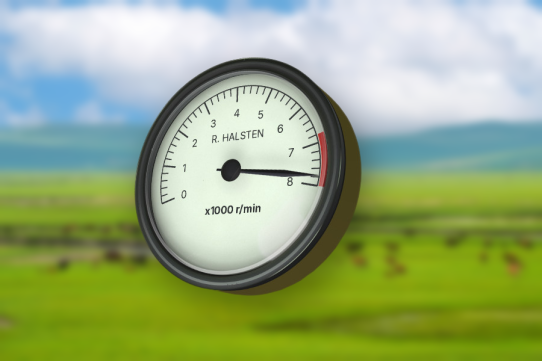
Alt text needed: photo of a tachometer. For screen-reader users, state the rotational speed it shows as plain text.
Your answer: 7800 rpm
